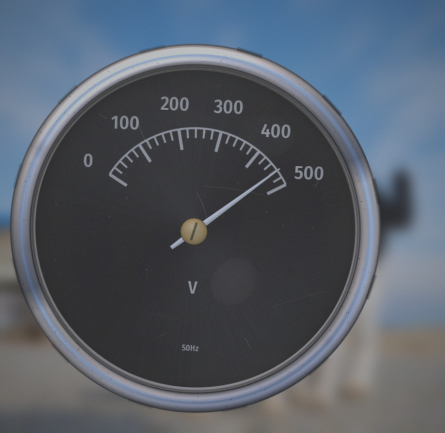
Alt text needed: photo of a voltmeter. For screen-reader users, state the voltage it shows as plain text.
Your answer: 460 V
